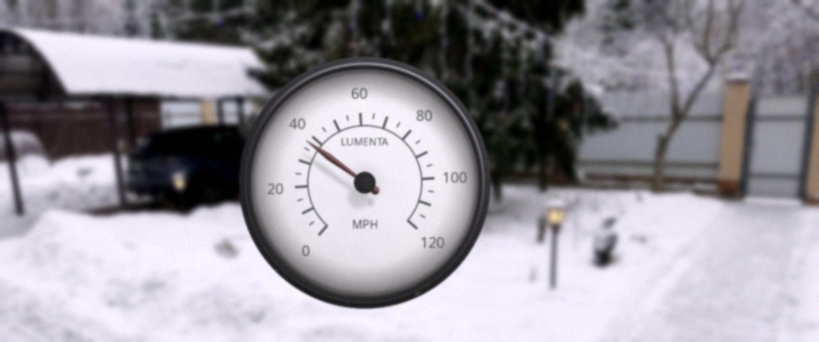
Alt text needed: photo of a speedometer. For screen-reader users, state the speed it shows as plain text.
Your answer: 37.5 mph
